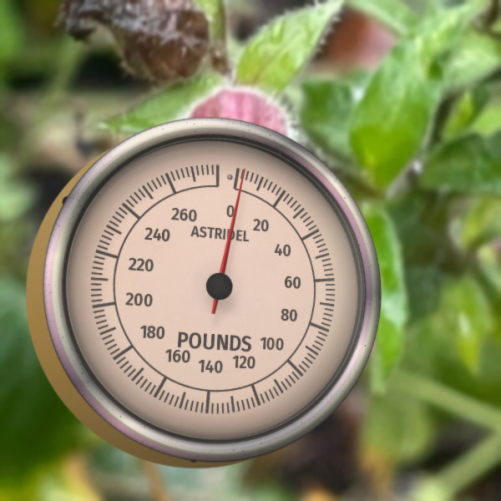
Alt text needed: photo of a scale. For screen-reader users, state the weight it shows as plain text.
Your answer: 2 lb
